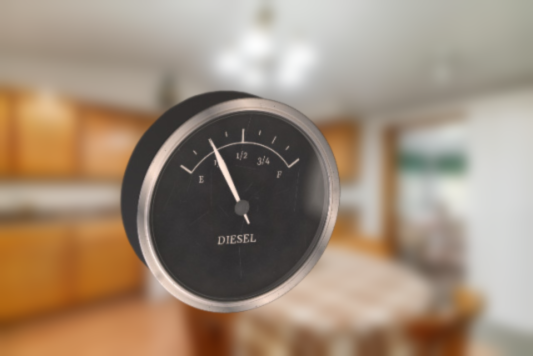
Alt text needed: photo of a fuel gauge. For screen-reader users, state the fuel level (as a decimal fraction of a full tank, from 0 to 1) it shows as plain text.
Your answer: 0.25
